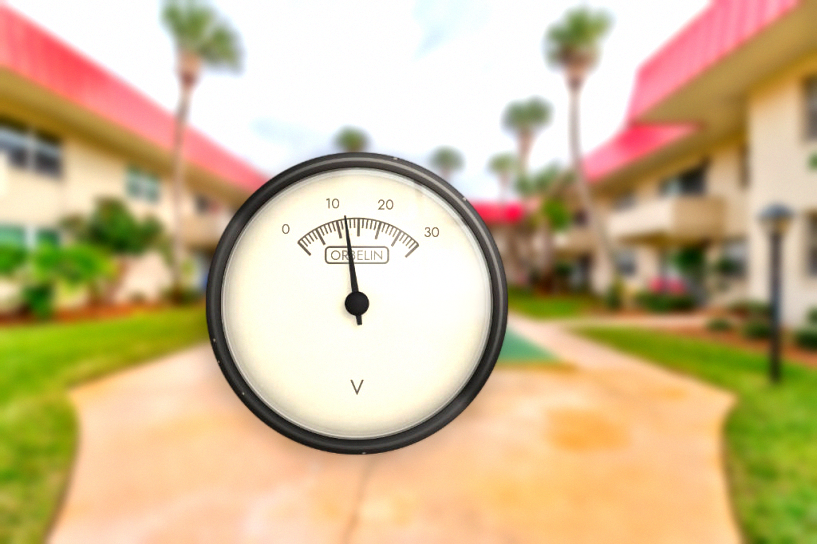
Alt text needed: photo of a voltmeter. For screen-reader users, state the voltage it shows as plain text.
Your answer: 12 V
